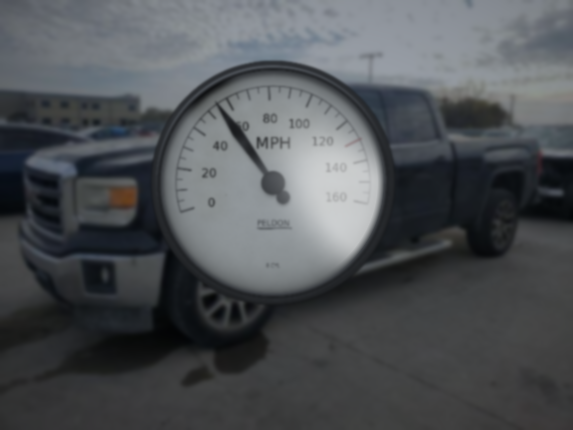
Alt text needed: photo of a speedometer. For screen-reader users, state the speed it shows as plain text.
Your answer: 55 mph
